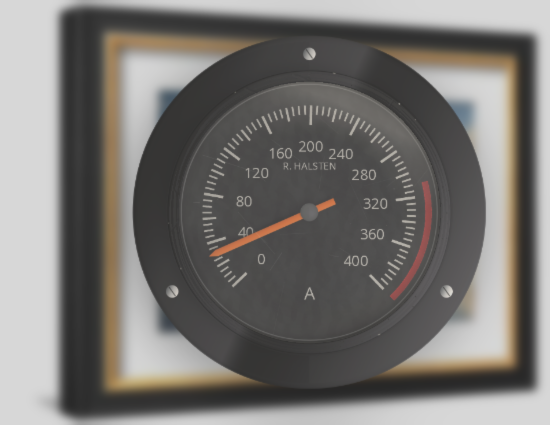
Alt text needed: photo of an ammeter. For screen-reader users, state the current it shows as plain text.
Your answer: 30 A
